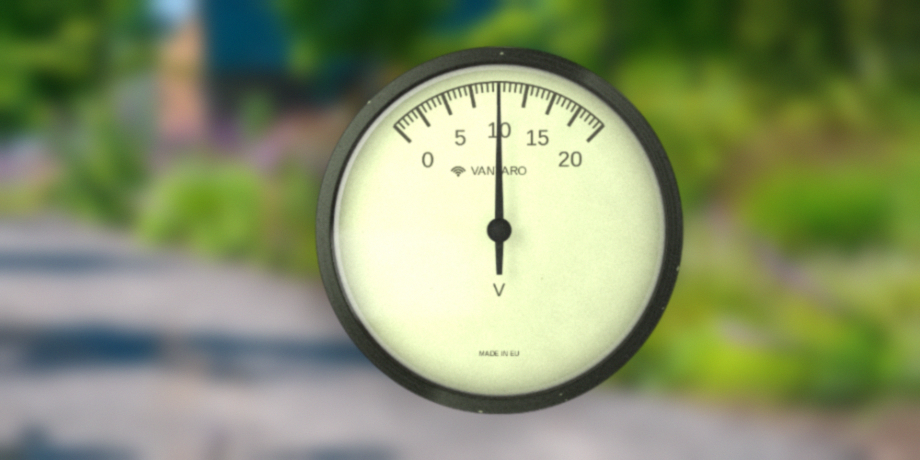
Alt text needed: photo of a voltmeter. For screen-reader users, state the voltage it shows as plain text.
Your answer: 10 V
